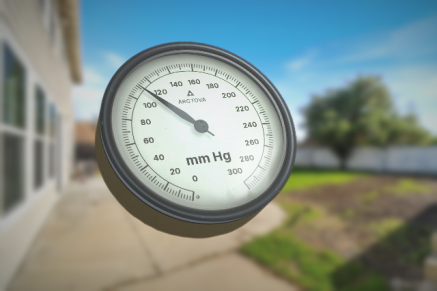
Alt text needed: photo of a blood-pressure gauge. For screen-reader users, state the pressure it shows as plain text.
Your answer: 110 mmHg
